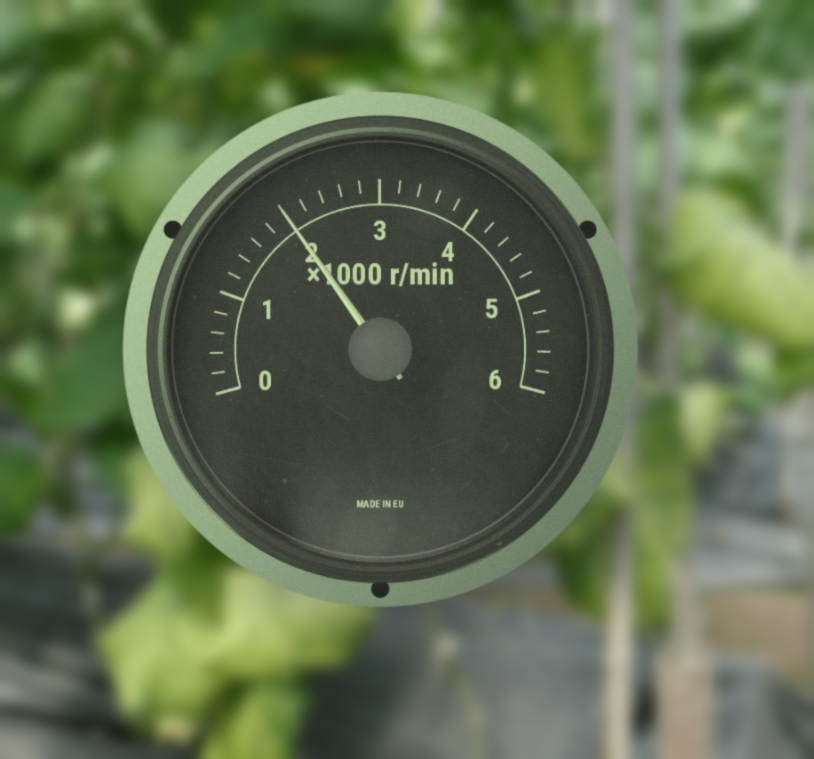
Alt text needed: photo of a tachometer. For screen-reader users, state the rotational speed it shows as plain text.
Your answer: 2000 rpm
